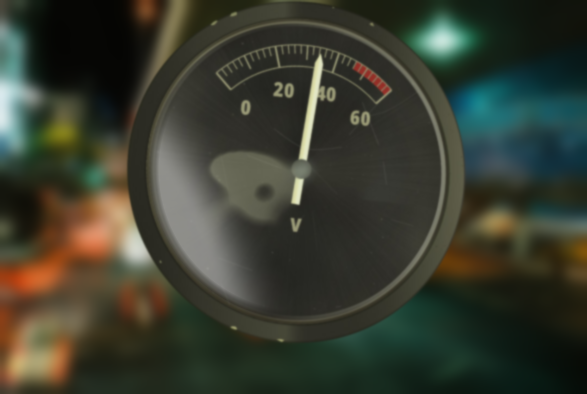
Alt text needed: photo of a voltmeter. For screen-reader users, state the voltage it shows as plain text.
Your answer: 34 V
